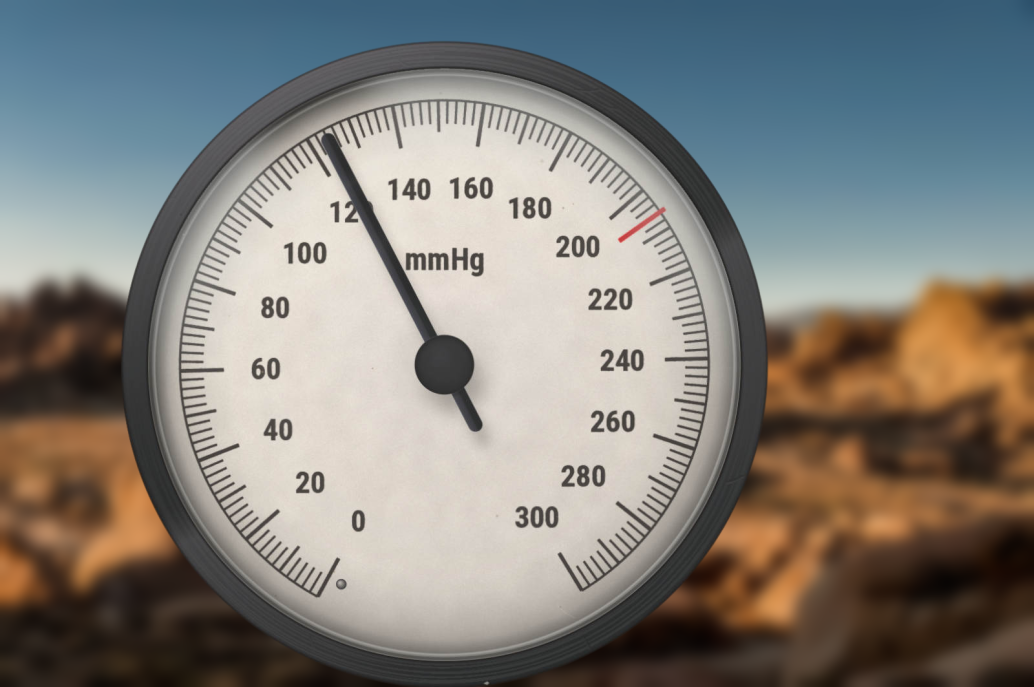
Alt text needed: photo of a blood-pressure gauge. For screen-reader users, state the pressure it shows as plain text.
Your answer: 124 mmHg
